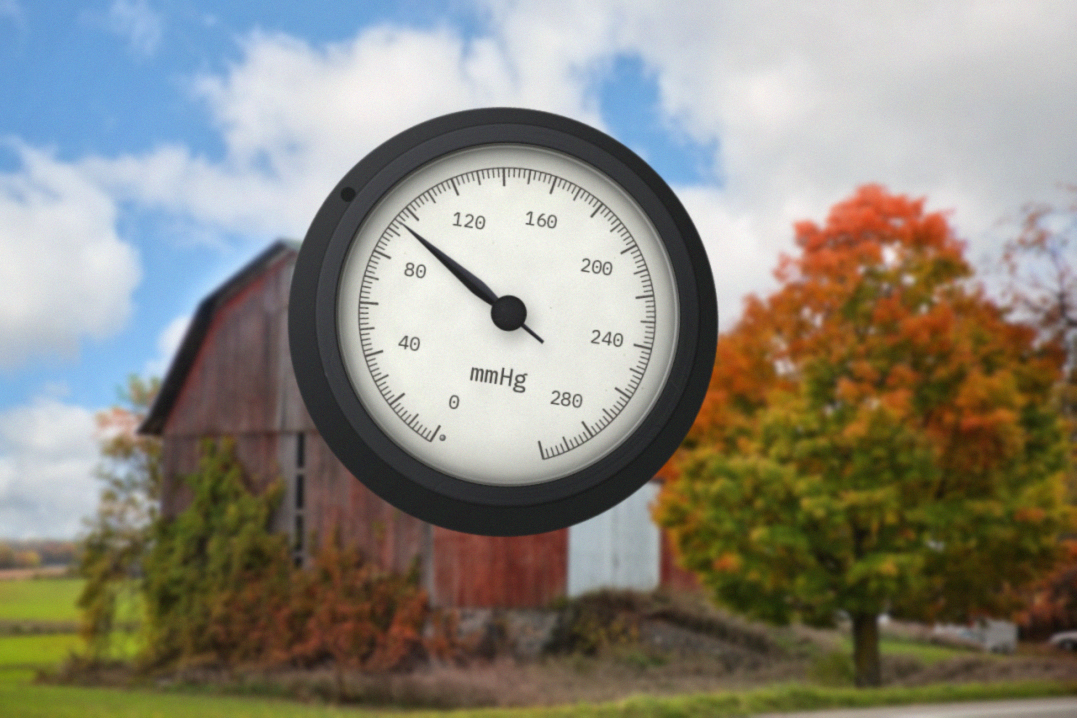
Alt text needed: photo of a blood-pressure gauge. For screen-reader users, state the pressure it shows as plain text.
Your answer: 94 mmHg
